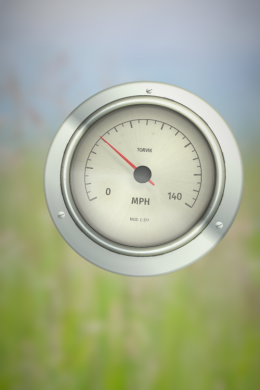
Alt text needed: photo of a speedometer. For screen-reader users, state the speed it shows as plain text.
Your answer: 40 mph
